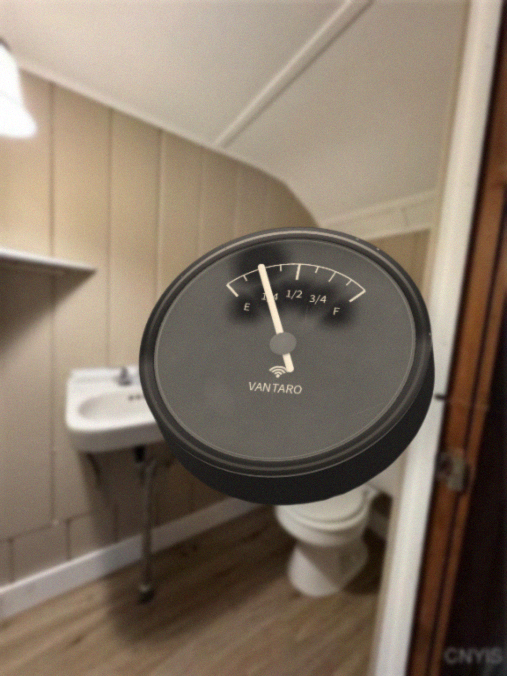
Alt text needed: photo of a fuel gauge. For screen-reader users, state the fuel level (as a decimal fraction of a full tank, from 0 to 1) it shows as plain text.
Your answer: 0.25
